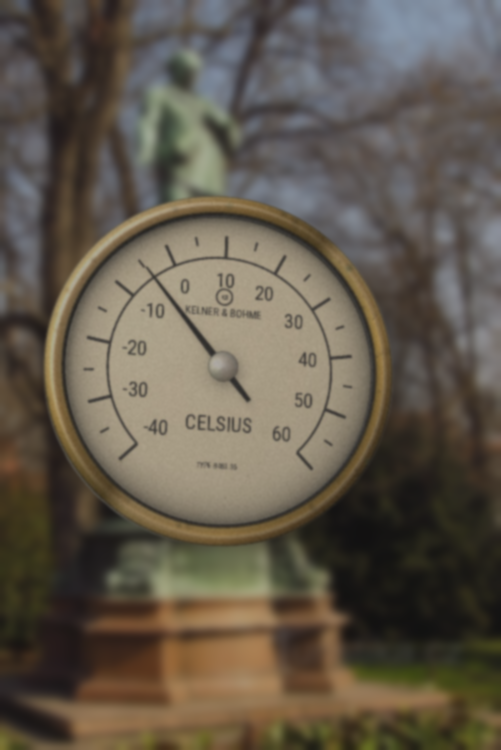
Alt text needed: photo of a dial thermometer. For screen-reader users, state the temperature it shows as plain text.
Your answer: -5 °C
